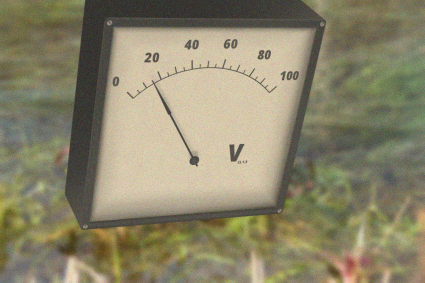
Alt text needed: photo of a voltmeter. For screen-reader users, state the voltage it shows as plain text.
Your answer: 15 V
